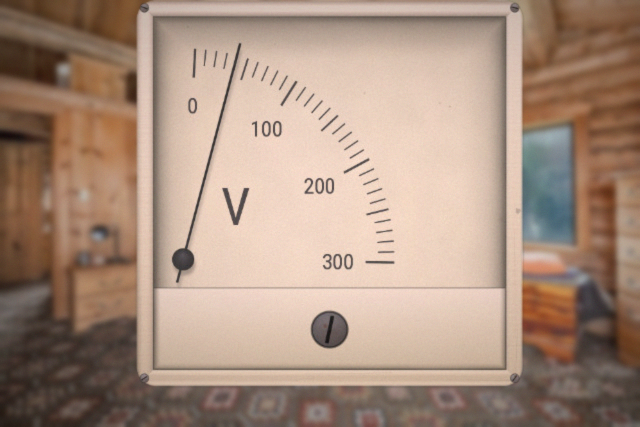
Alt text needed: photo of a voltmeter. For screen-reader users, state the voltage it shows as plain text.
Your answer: 40 V
